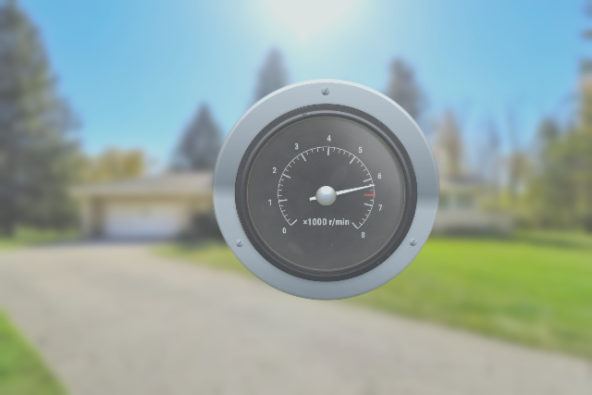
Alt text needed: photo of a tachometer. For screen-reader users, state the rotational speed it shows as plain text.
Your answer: 6200 rpm
